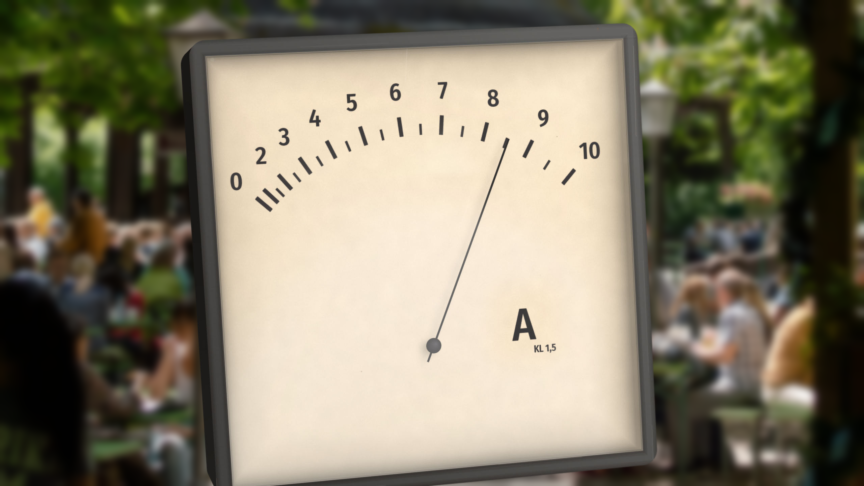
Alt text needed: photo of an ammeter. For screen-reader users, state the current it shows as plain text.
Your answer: 8.5 A
